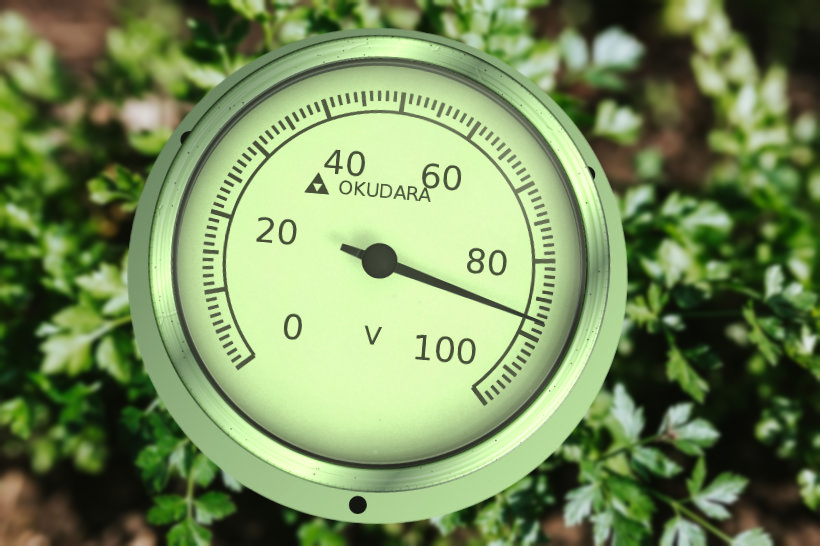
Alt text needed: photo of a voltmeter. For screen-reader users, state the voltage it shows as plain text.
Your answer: 88 V
